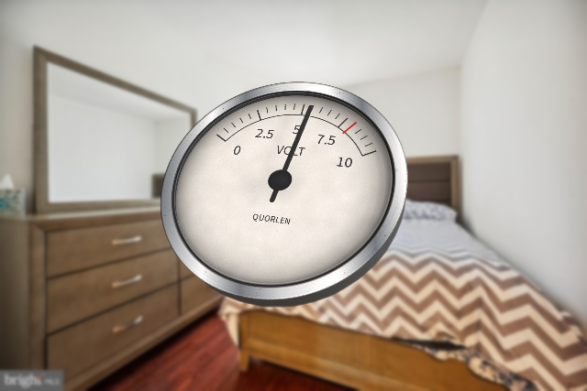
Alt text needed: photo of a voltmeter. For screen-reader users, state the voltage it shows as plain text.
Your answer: 5.5 V
